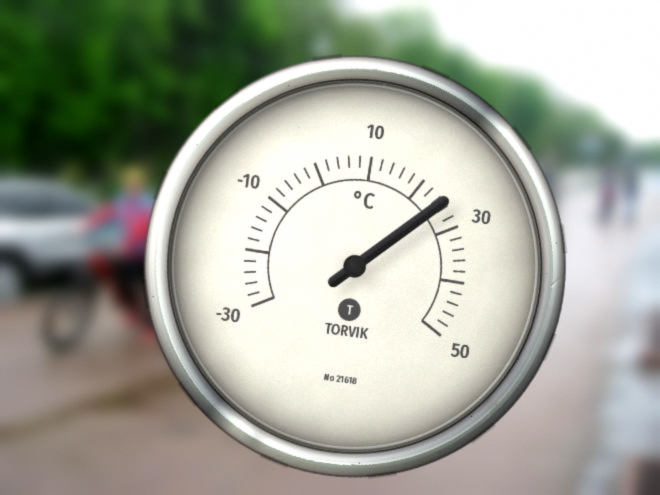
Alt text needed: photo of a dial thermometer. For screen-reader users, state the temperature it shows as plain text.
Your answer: 25 °C
